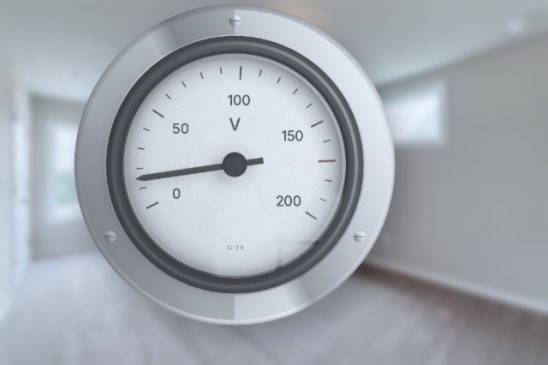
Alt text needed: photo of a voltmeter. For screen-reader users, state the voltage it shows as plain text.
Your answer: 15 V
